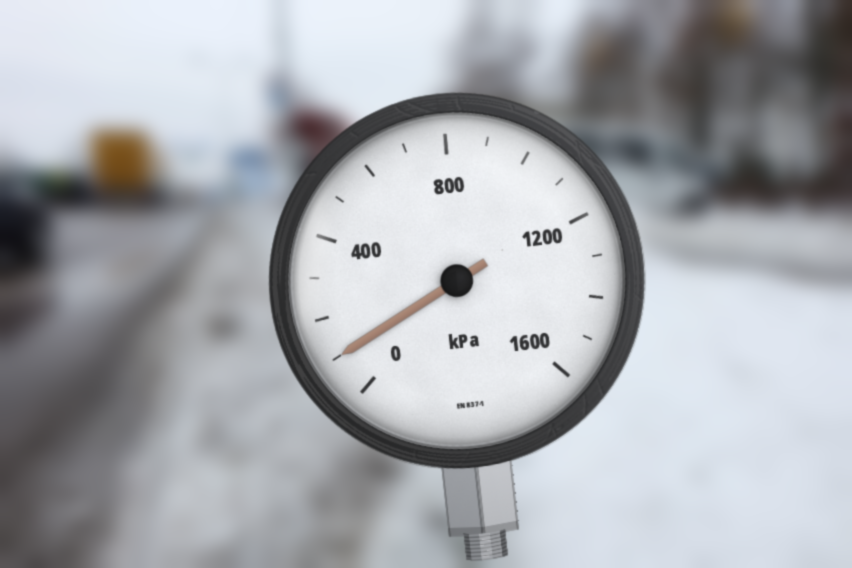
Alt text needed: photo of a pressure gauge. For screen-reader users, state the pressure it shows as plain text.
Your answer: 100 kPa
